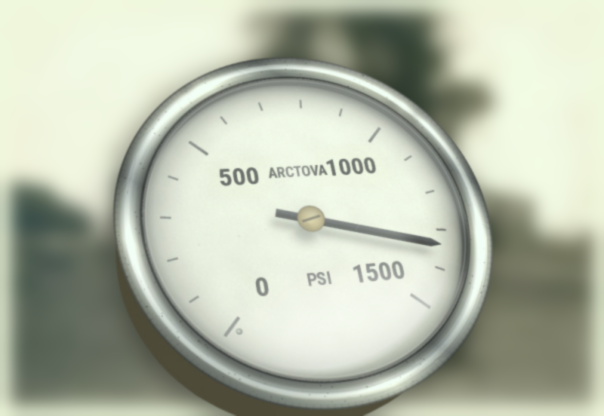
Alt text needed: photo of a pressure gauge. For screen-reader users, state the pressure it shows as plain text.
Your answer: 1350 psi
